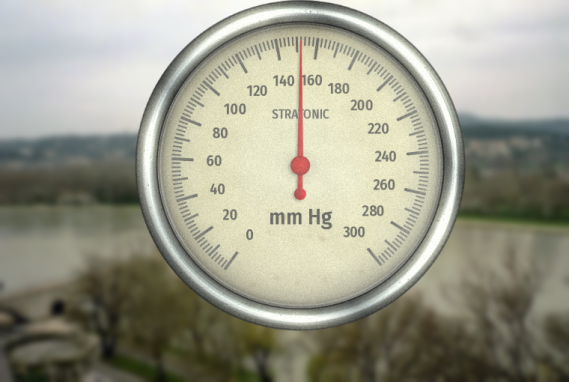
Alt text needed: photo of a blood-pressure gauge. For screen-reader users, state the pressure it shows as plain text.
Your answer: 152 mmHg
